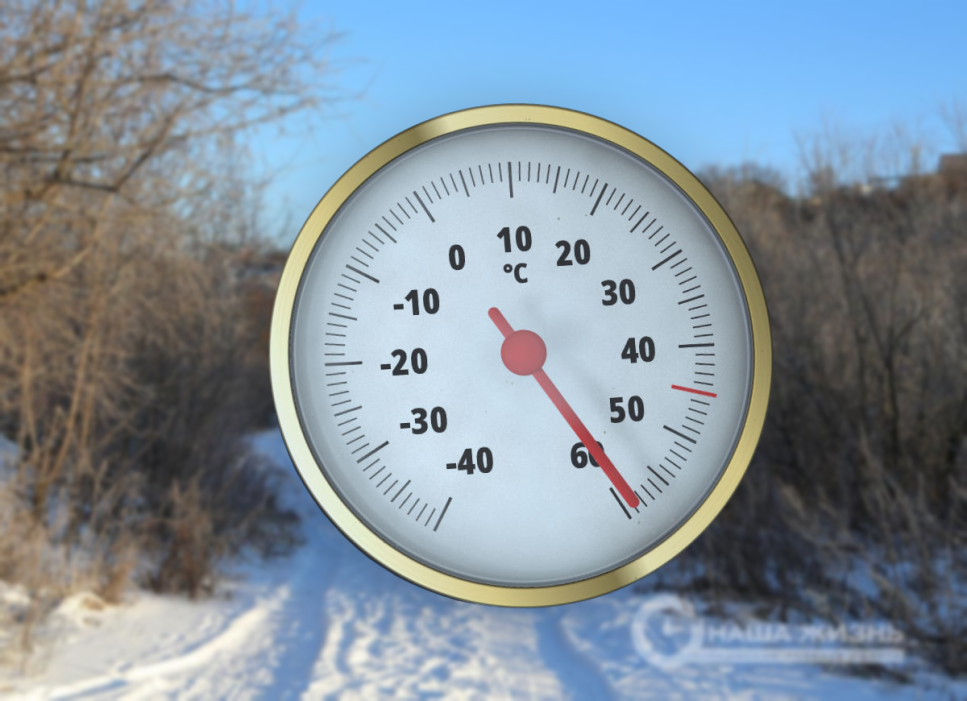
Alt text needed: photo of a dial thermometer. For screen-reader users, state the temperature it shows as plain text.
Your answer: 59 °C
